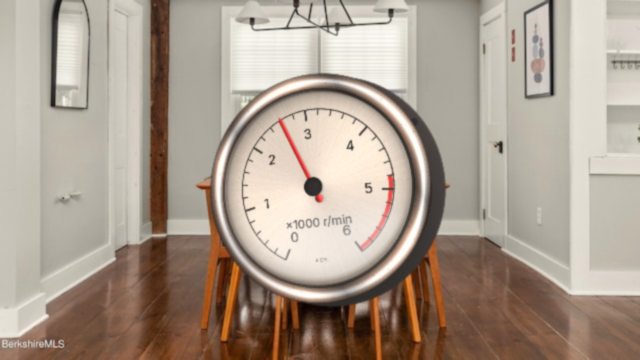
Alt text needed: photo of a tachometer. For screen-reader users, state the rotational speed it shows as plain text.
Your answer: 2600 rpm
